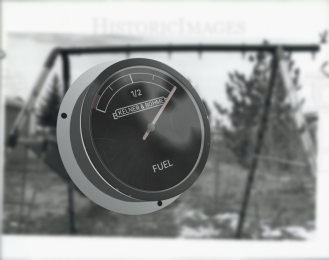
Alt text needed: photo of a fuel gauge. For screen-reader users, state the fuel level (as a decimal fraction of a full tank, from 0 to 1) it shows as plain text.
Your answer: 1
